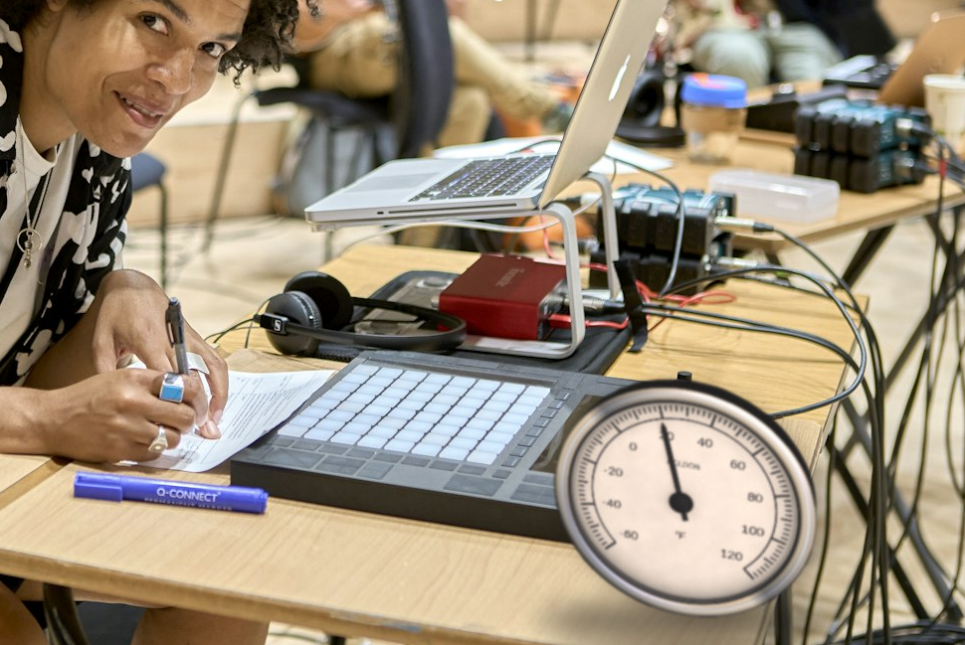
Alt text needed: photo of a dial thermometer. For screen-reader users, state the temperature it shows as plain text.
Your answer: 20 °F
